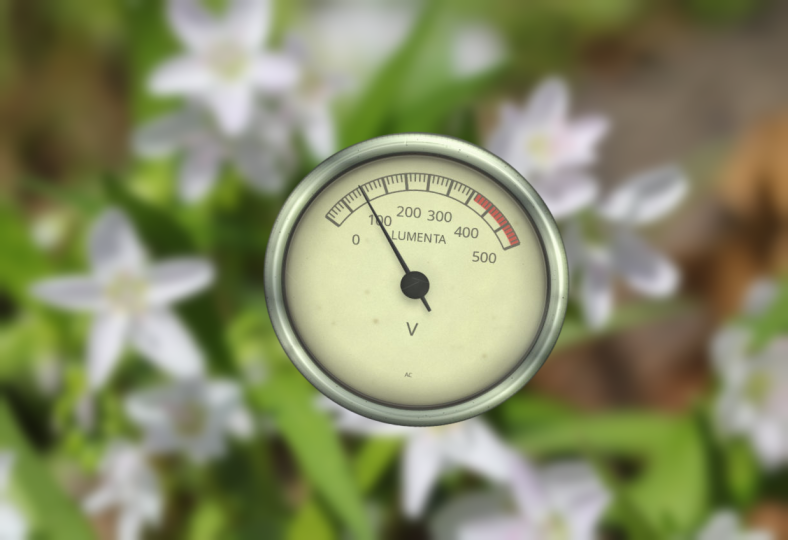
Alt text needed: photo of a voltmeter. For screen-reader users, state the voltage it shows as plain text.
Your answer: 100 V
